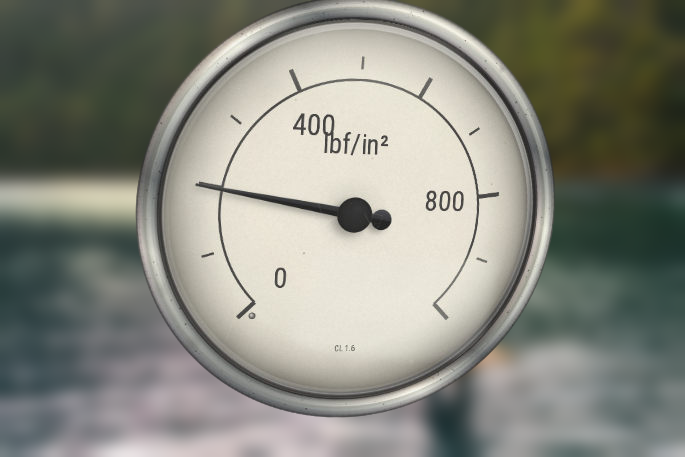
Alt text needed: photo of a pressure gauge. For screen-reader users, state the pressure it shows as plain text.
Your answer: 200 psi
